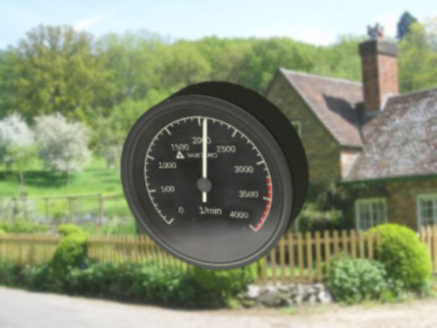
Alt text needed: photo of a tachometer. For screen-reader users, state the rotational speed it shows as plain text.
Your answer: 2100 rpm
